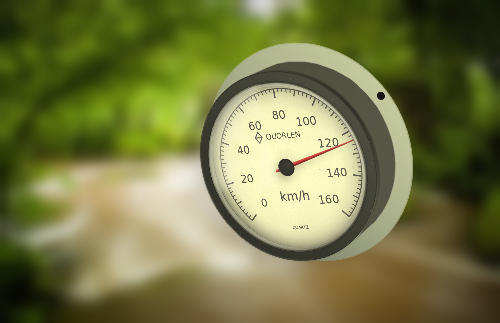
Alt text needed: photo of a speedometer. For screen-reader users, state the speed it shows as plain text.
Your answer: 124 km/h
